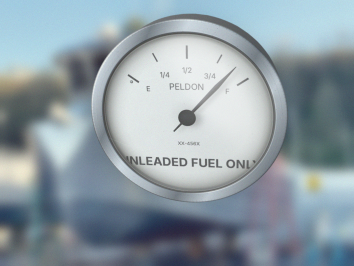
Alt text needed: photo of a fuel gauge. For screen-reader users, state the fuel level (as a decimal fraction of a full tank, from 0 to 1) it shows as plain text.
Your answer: 0.875
